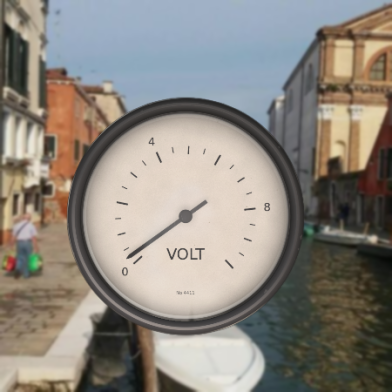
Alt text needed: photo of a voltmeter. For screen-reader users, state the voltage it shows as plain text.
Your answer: 0.25 V
